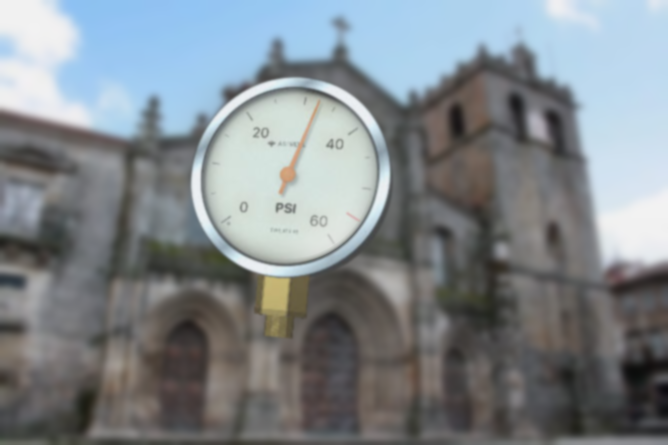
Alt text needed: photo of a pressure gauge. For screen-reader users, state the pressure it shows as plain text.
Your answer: 32.5 psi
